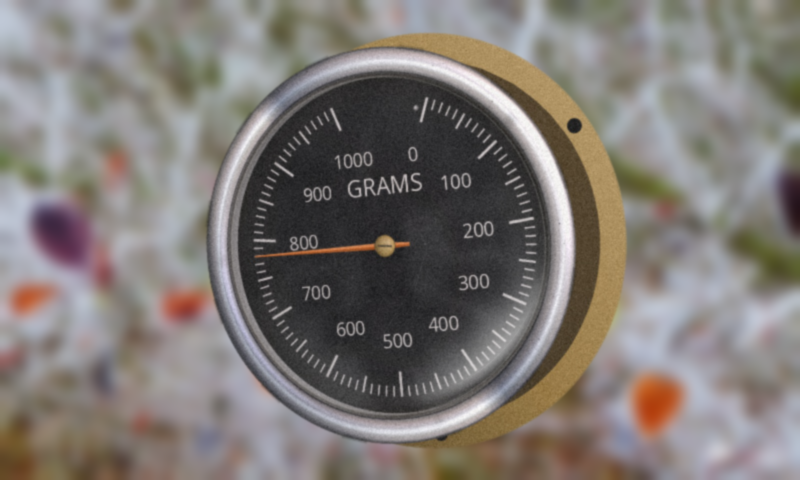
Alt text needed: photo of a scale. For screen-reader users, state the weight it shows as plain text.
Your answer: 780 g
